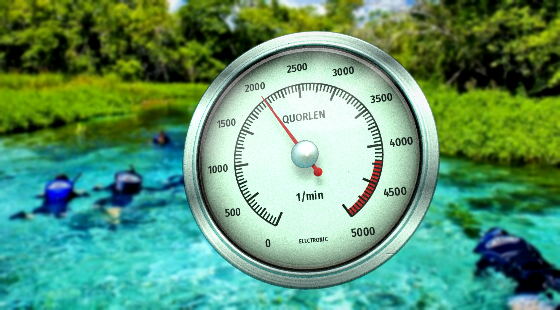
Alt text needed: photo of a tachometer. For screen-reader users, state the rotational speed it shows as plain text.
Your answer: 2000 rpm
